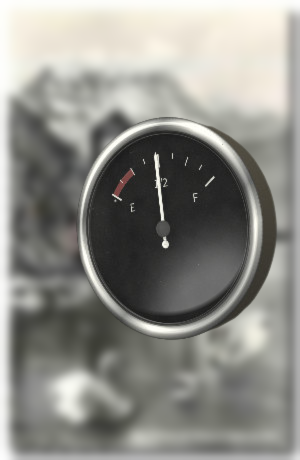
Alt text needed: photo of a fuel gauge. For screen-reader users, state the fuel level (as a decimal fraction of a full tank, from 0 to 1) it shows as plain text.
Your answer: 0.5
